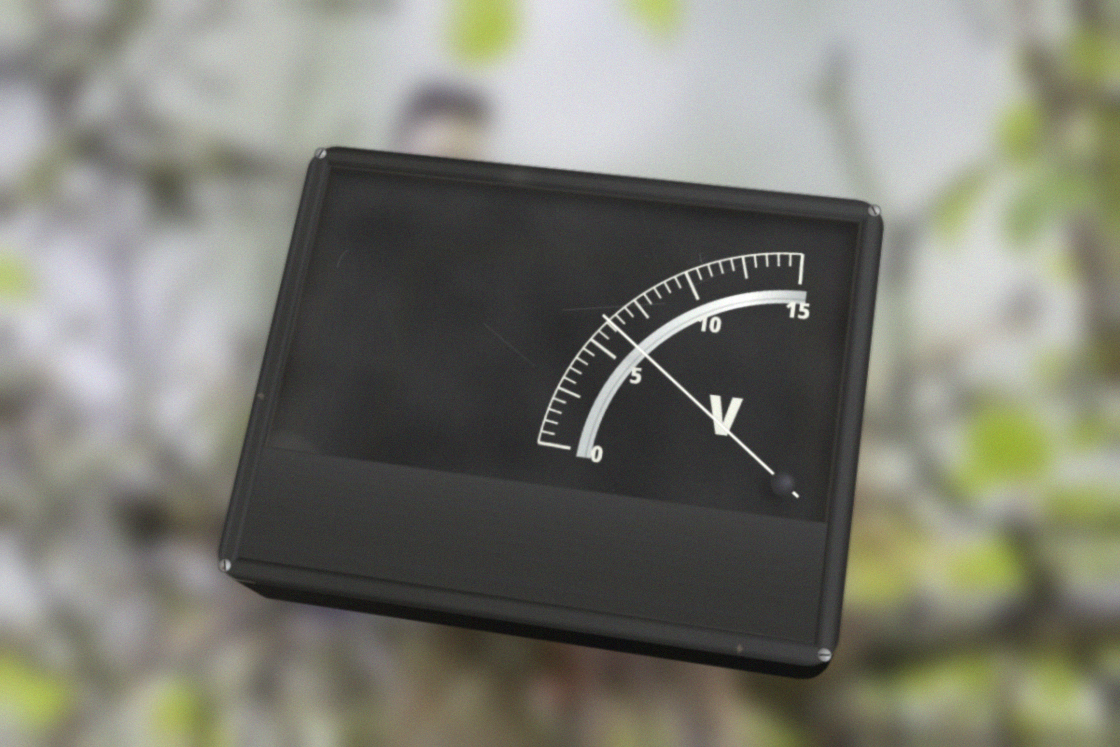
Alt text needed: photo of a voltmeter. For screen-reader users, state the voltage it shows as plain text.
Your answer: 6 V
